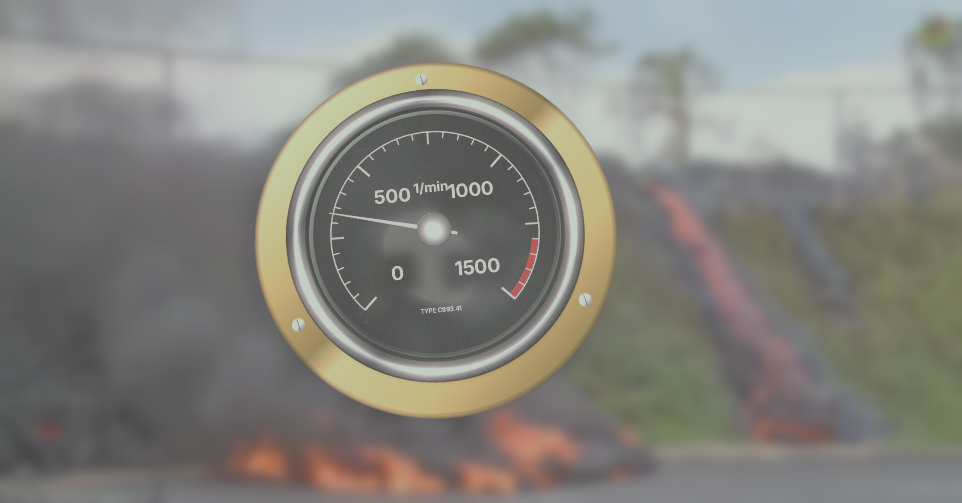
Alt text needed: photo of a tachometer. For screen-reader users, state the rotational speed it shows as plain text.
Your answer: 325 rpm
